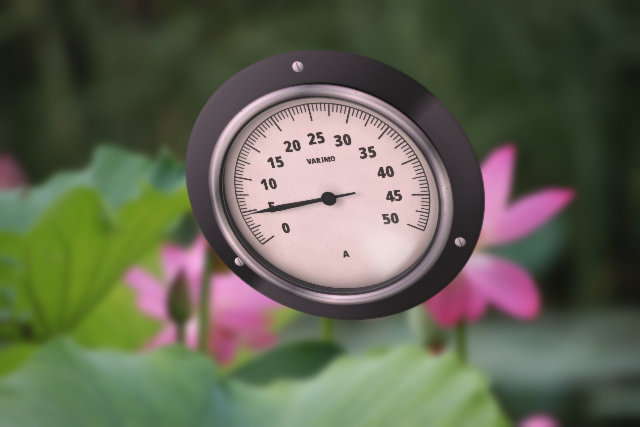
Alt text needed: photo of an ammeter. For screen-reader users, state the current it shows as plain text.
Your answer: 5 A
